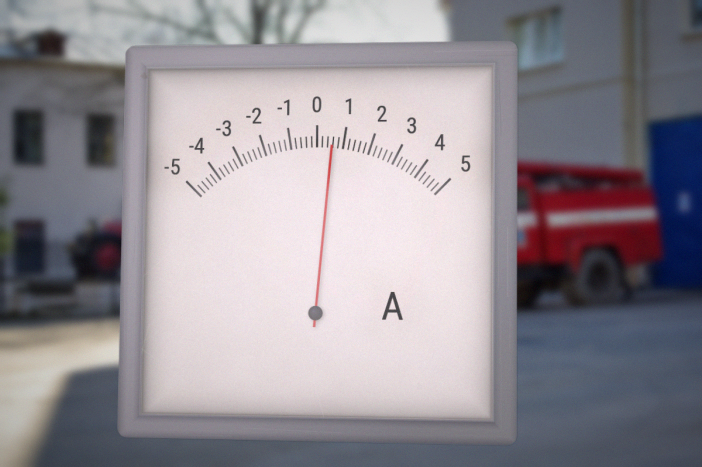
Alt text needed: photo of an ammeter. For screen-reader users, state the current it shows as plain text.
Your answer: 0.6 A
